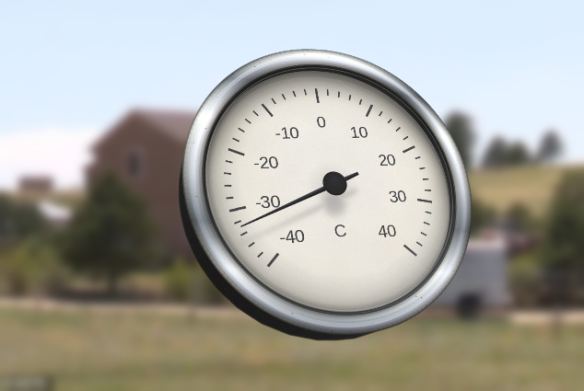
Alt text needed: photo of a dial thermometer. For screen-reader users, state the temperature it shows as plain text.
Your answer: -33 °C
